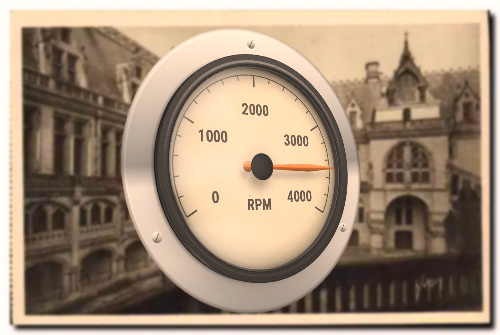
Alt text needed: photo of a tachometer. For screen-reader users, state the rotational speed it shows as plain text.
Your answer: 3500 rpm
